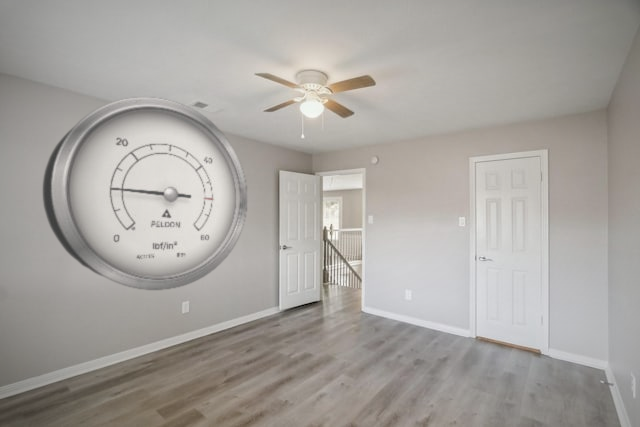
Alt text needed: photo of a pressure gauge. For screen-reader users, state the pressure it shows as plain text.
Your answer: 10 psi
